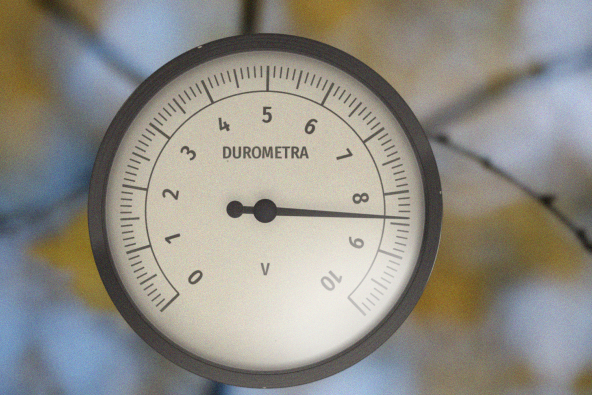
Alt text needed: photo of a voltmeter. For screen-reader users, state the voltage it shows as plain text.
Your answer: 8.4 V
